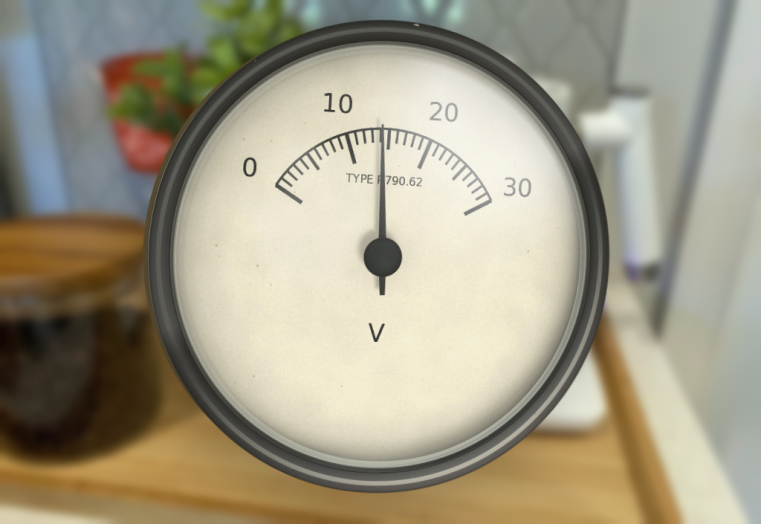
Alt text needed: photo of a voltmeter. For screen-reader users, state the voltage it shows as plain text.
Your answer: 14 V
